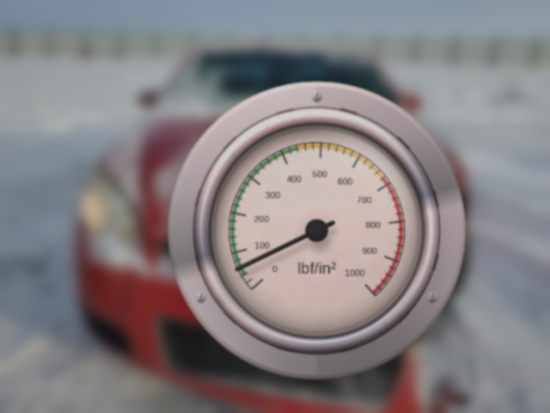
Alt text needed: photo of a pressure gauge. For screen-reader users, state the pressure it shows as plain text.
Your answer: 60 psi
